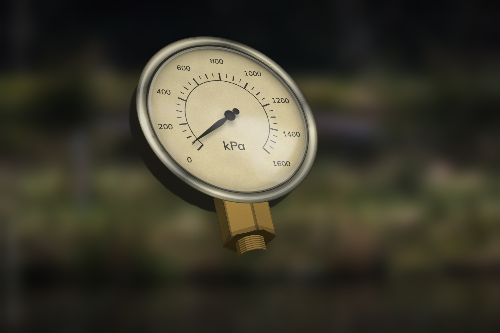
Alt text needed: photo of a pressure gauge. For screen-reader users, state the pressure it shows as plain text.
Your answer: 50 kPa
